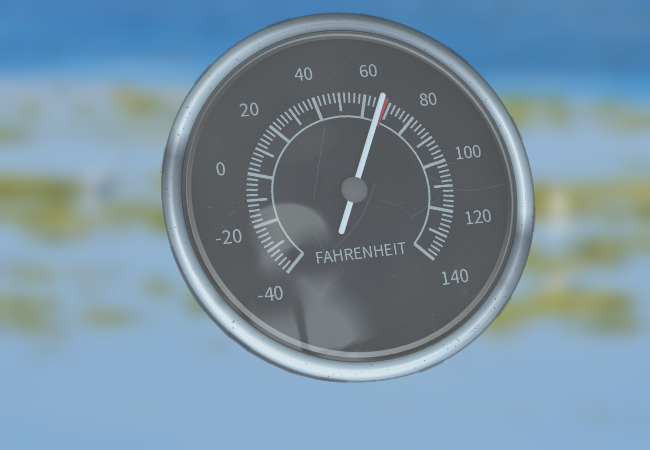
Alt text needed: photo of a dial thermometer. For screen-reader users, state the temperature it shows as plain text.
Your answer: 66 °F
